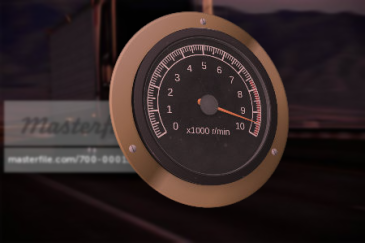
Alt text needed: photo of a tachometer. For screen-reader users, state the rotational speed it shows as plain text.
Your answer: 9500 rpm
